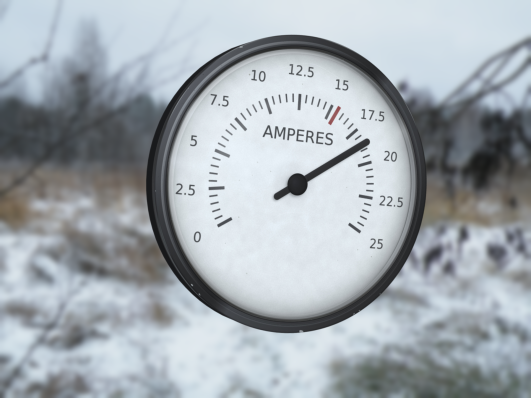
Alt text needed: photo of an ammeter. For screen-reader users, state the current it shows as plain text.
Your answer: 18.5 A
